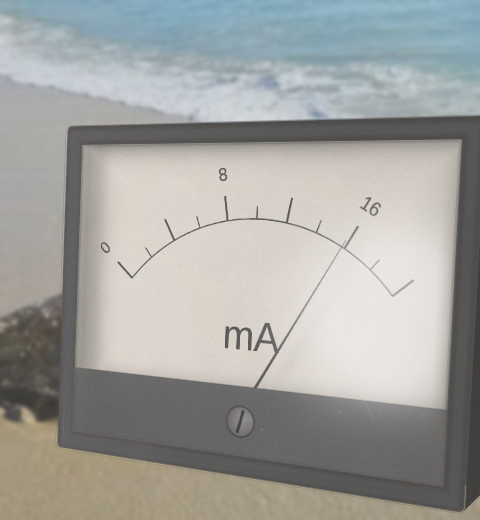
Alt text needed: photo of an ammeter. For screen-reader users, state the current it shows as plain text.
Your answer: 16 mA
